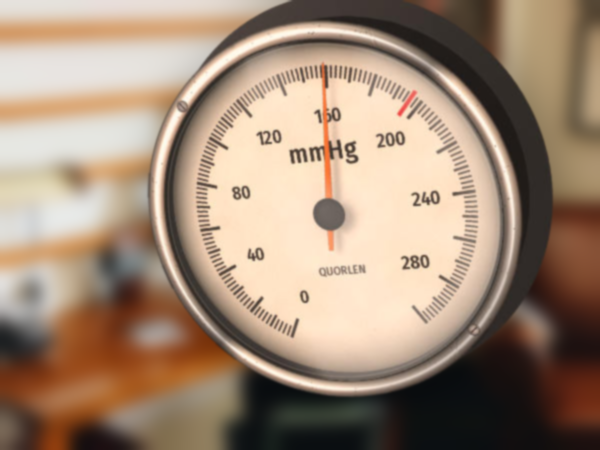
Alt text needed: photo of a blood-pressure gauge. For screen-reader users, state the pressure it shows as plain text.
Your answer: 160 mmHg
